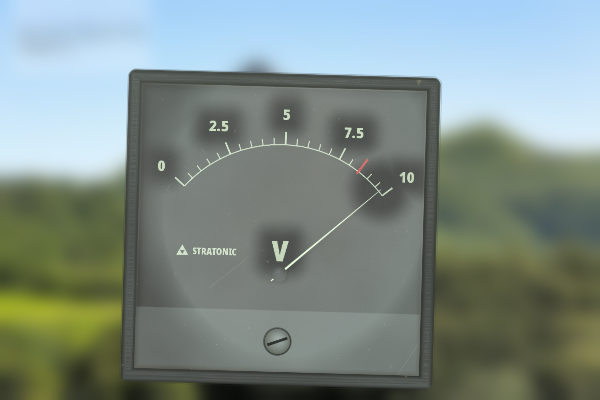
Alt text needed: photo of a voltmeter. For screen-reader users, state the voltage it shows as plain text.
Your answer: 9.75 V
